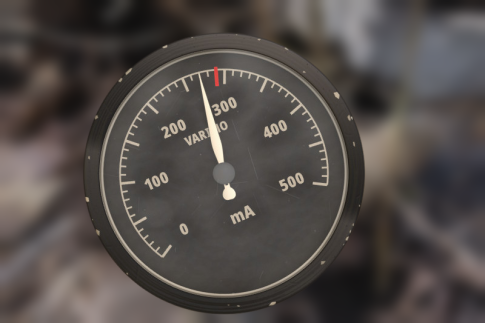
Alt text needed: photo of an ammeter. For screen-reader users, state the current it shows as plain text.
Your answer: 270 mA
